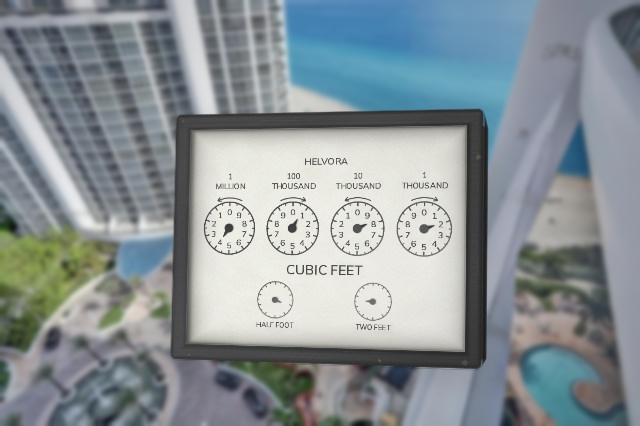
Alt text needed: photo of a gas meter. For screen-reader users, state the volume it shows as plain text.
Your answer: 408200 ft³
